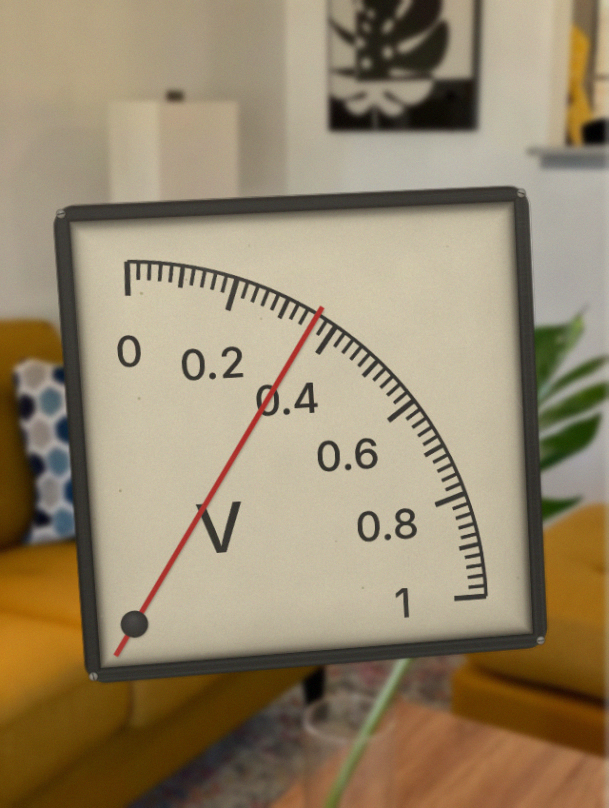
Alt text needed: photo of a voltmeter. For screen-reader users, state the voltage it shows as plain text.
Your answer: 0.36 V
